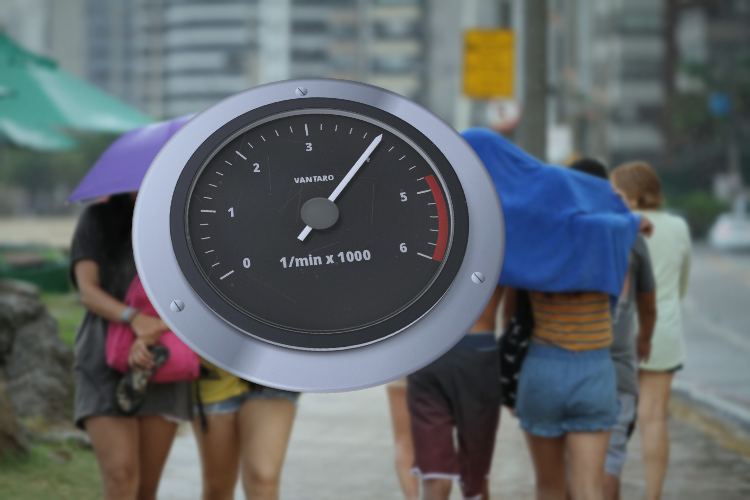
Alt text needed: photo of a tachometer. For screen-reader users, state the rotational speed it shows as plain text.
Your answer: 4000 rpm
